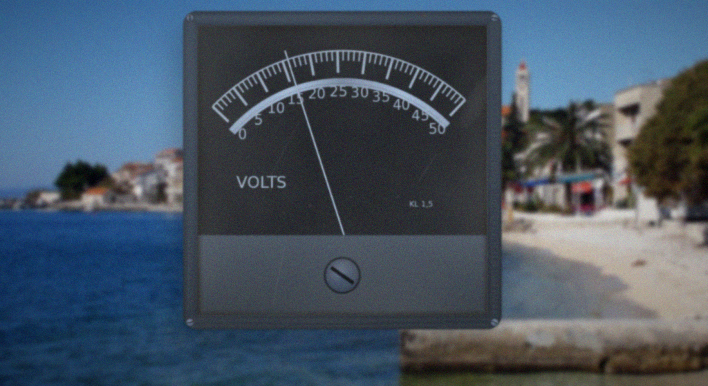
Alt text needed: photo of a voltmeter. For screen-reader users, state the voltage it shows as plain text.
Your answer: 16 V
